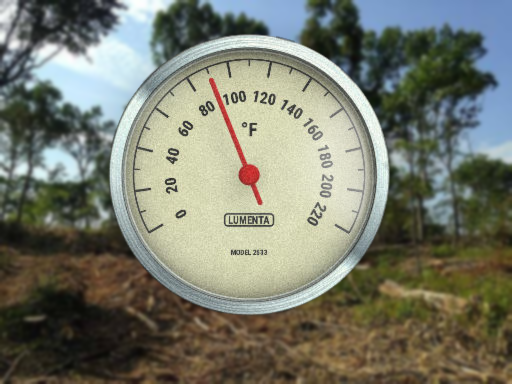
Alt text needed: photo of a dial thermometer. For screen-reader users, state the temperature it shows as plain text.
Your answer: 90 °F
